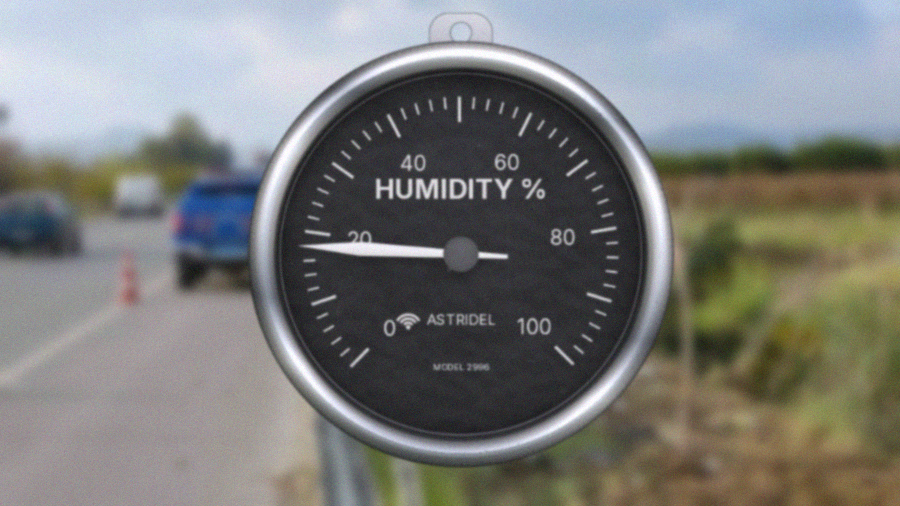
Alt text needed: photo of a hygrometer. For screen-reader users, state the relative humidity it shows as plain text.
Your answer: 18 %
